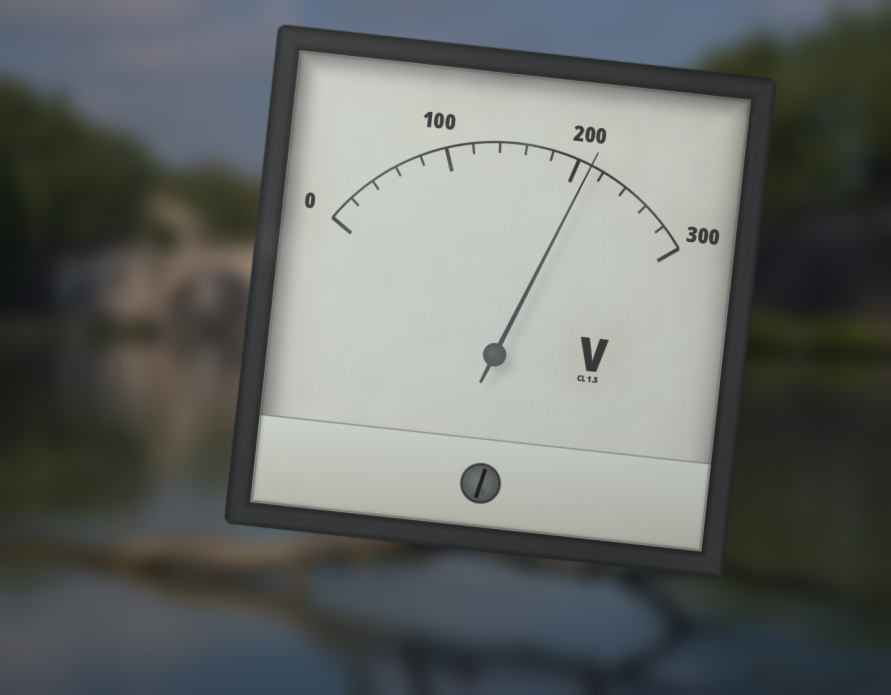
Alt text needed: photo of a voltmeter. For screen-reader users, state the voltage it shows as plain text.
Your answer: 210 V
